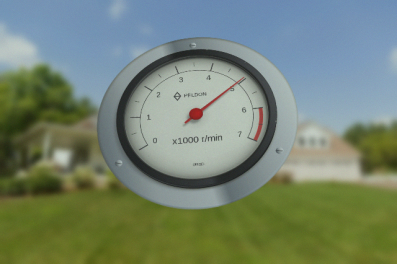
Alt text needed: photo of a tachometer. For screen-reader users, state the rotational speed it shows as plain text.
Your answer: 5000 rpm
